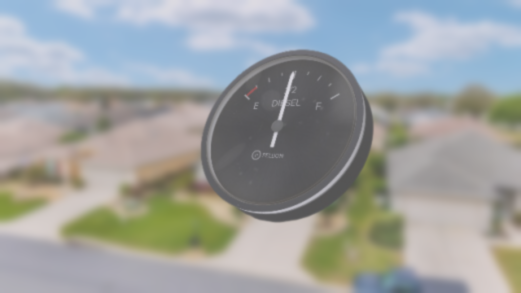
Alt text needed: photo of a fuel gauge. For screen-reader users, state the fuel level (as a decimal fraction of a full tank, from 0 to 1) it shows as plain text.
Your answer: 0.5
